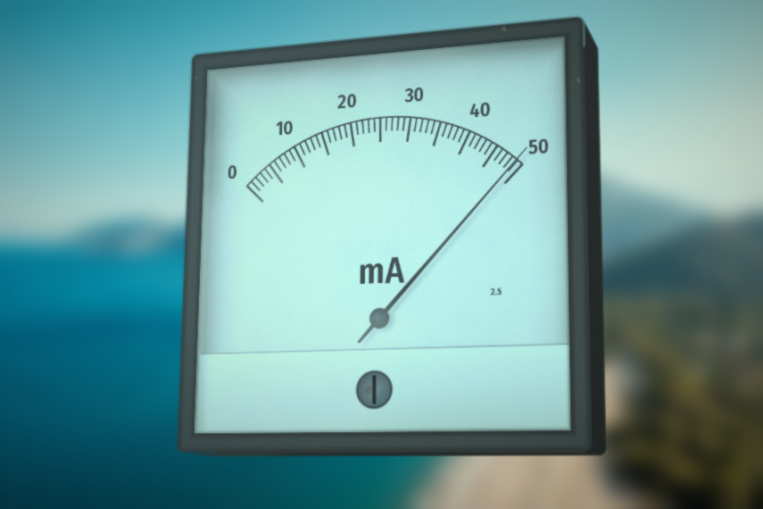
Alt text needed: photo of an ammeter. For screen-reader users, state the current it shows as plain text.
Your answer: 49 mA
